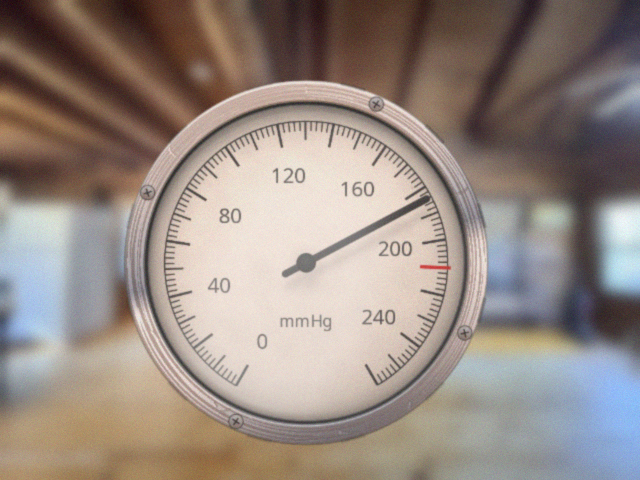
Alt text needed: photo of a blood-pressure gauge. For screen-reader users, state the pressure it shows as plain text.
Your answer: 184 mmHg
